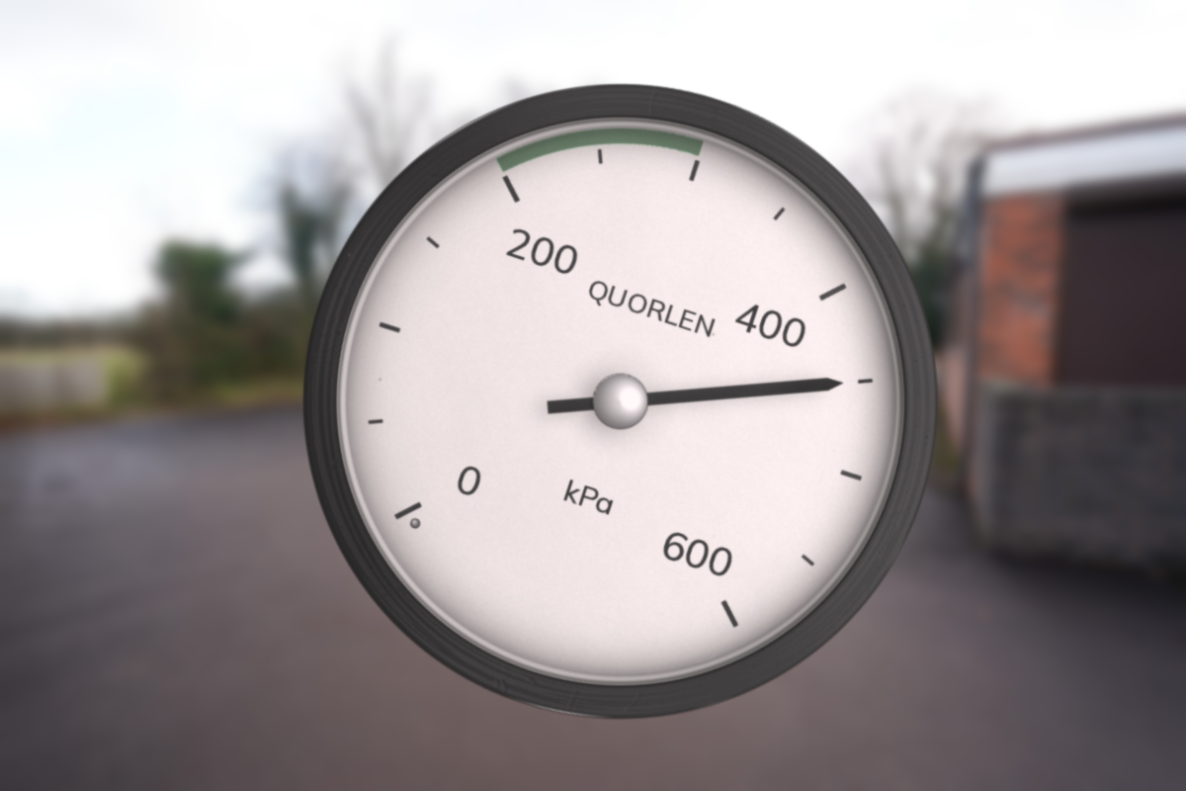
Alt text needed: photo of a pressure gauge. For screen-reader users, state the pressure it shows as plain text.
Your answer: 450 kPa
